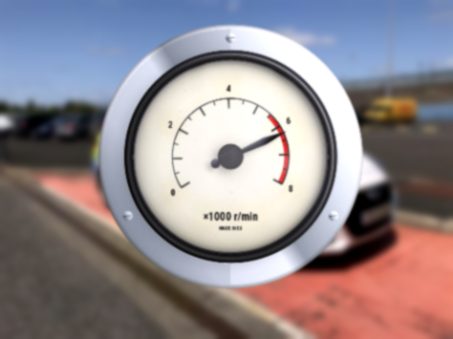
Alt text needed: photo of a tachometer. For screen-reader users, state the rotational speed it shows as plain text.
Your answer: 6250 rpm
